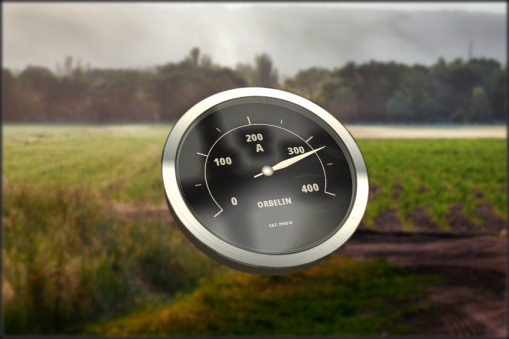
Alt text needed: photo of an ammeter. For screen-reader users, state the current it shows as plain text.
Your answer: 325 A
